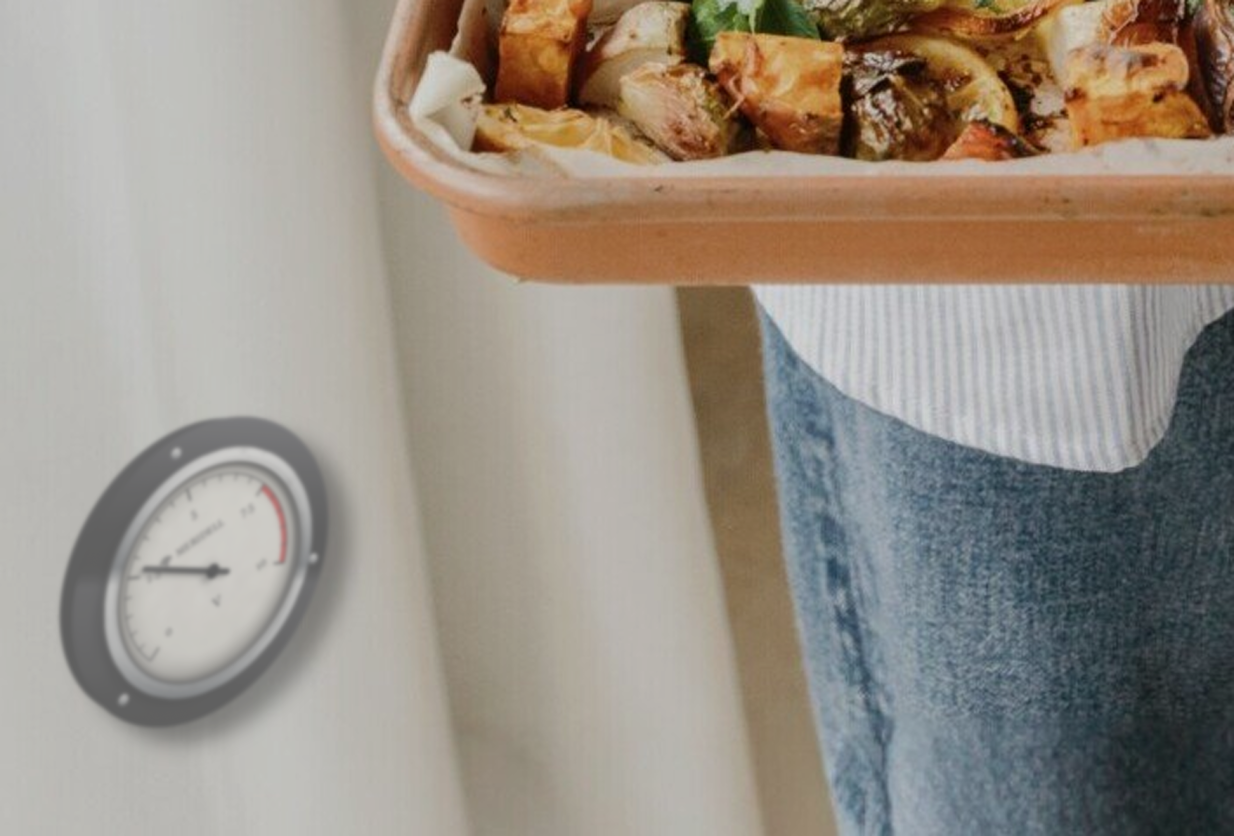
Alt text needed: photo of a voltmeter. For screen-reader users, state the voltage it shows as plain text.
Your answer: 2.75 V
